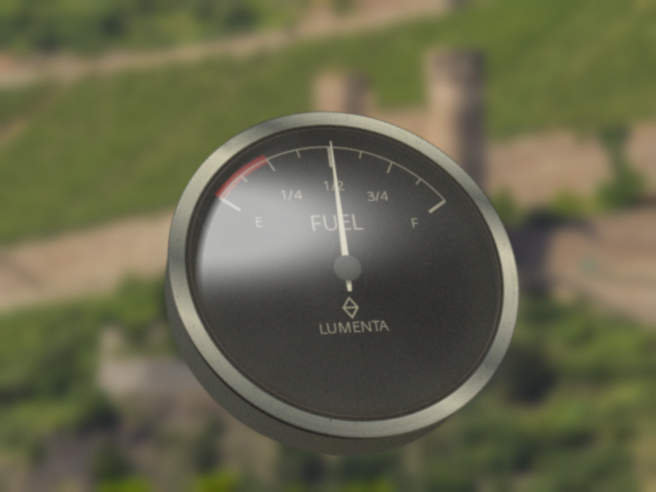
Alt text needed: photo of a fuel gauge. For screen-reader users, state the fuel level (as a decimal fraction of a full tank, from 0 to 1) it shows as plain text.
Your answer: 0.5
